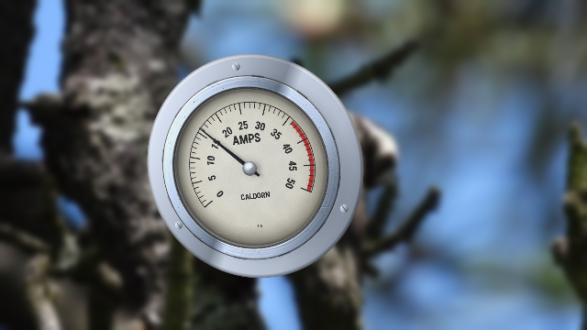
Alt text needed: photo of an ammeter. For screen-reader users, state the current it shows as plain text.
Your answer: 16 A
